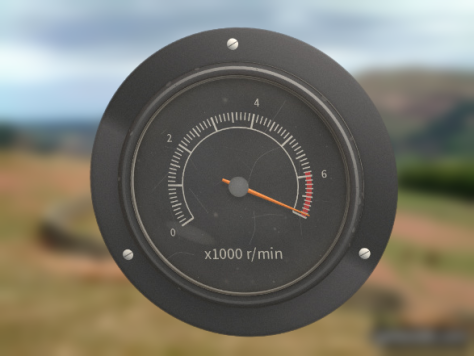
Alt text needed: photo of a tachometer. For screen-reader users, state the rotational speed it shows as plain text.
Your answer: 6900 rpm
